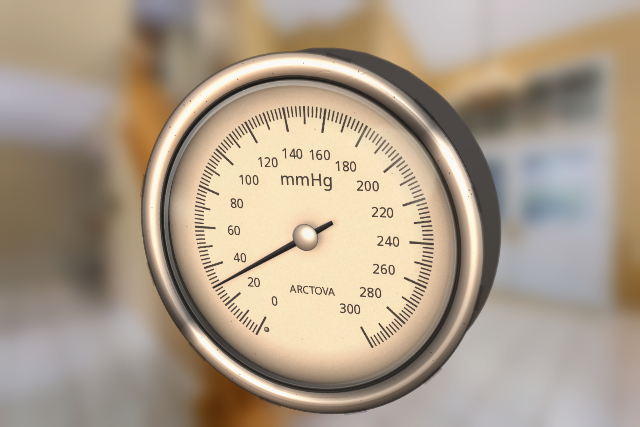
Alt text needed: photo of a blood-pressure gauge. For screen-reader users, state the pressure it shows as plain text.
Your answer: 30 mmHg
